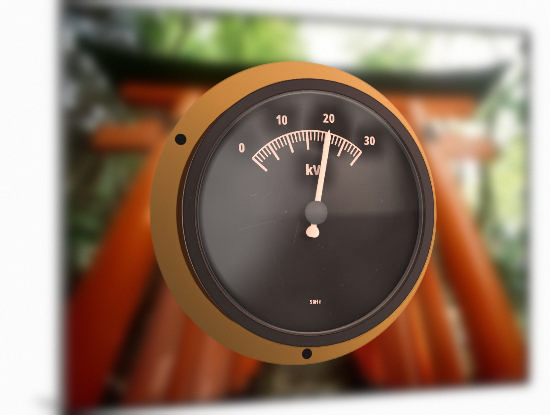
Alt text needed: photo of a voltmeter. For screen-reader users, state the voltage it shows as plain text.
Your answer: 20 kV
